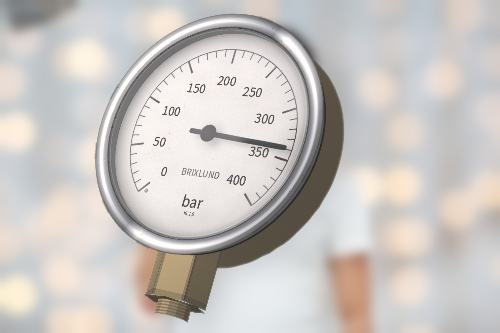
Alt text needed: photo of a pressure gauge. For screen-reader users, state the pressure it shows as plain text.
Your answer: 340 bar
